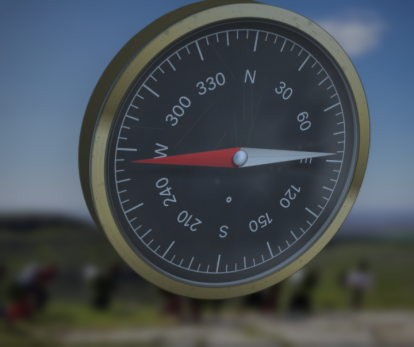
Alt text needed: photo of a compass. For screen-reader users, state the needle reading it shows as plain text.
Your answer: 265 °
